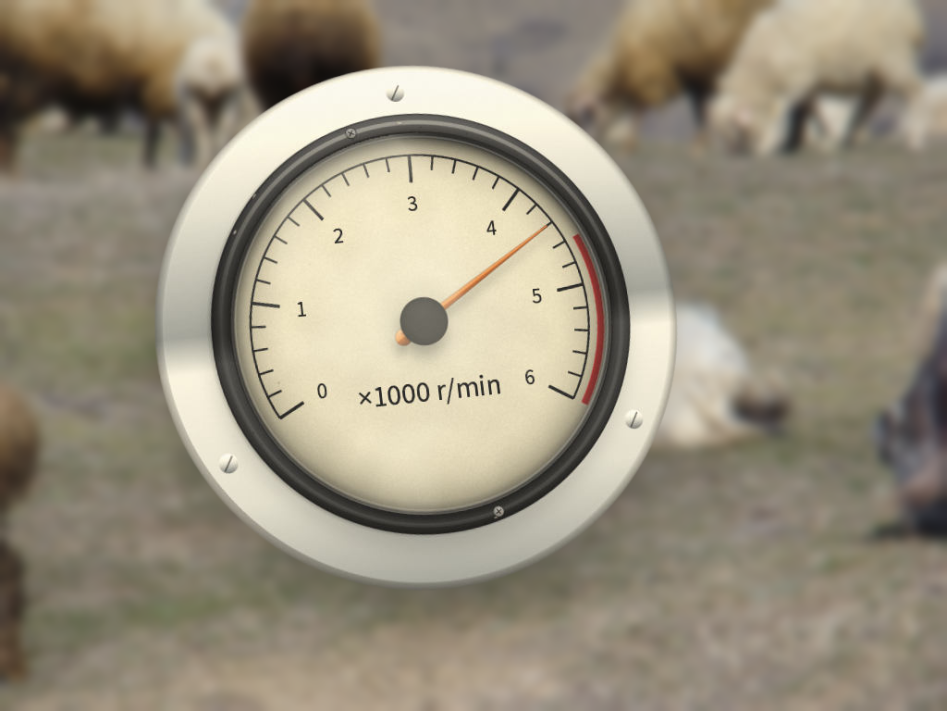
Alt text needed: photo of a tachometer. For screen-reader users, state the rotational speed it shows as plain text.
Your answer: 4400 rpm
